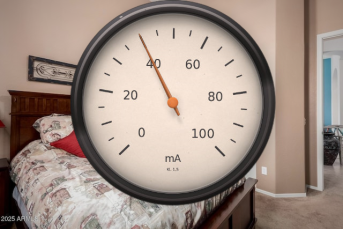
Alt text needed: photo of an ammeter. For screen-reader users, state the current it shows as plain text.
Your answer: 40 mA
